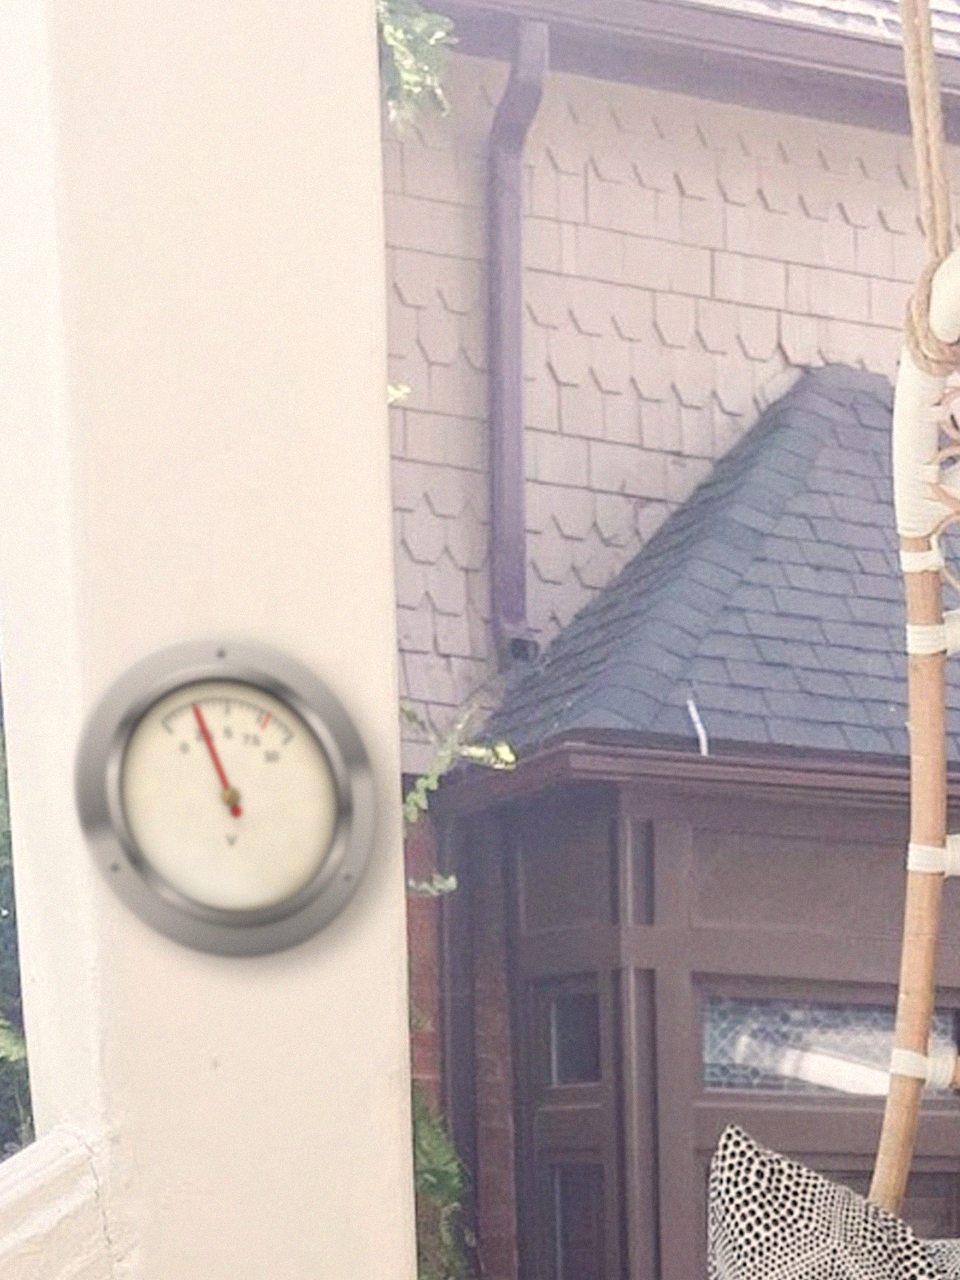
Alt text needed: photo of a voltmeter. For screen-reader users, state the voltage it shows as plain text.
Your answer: 2.5 V
